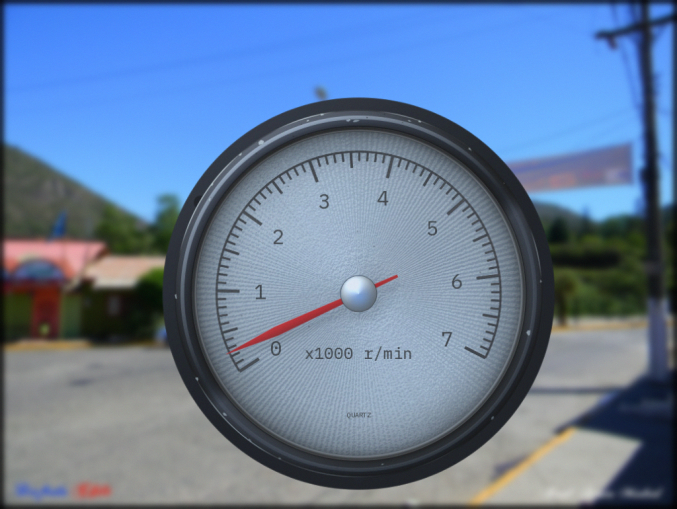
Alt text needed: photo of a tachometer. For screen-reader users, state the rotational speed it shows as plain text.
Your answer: 250 rpm
